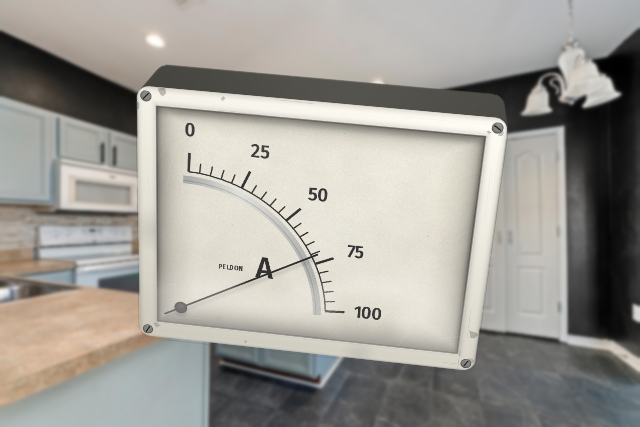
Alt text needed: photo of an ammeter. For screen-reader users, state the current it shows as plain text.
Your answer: 70 A
